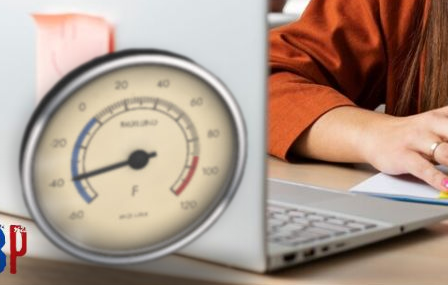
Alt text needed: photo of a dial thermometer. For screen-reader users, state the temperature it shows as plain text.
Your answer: -40 °F
